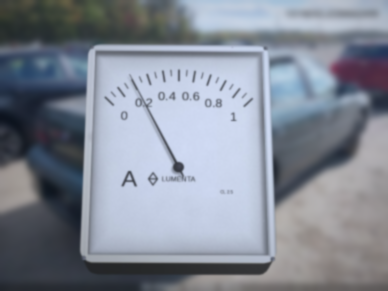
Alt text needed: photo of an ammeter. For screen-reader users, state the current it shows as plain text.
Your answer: 0.2 A
